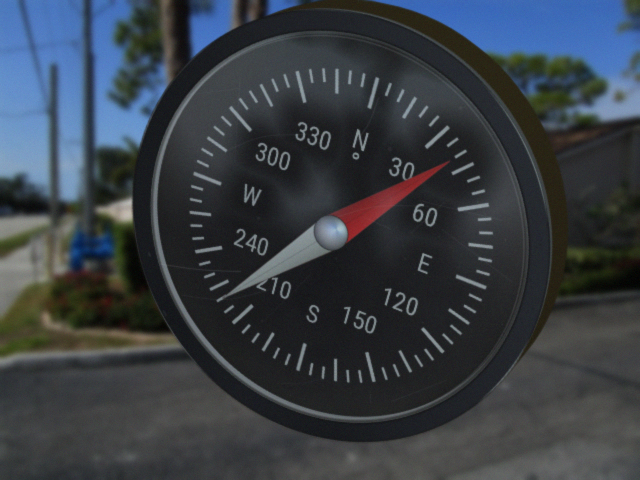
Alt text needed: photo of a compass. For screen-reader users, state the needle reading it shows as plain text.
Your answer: 40 °
